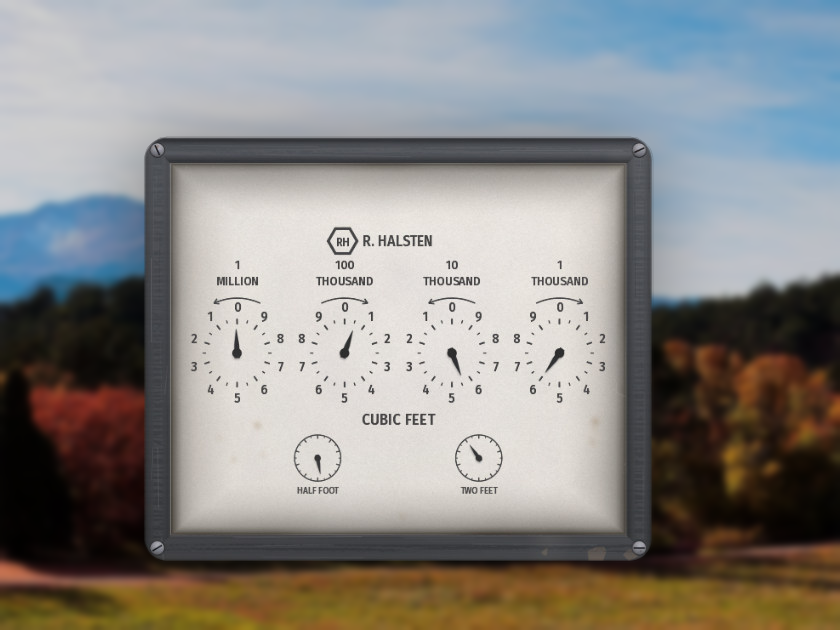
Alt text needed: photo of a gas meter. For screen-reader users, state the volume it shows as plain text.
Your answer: 5600 ft³
